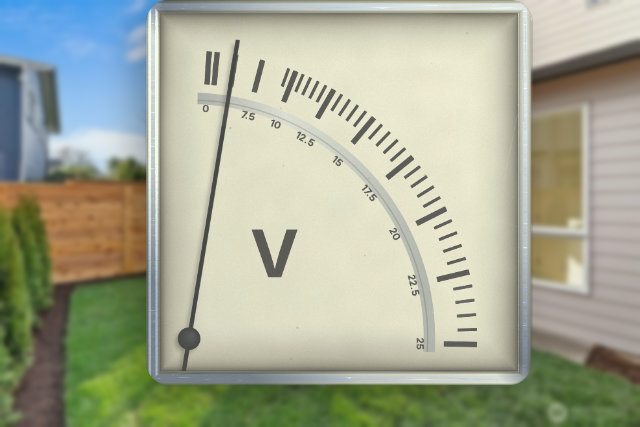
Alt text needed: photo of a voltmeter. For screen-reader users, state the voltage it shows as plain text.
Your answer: 5 V
